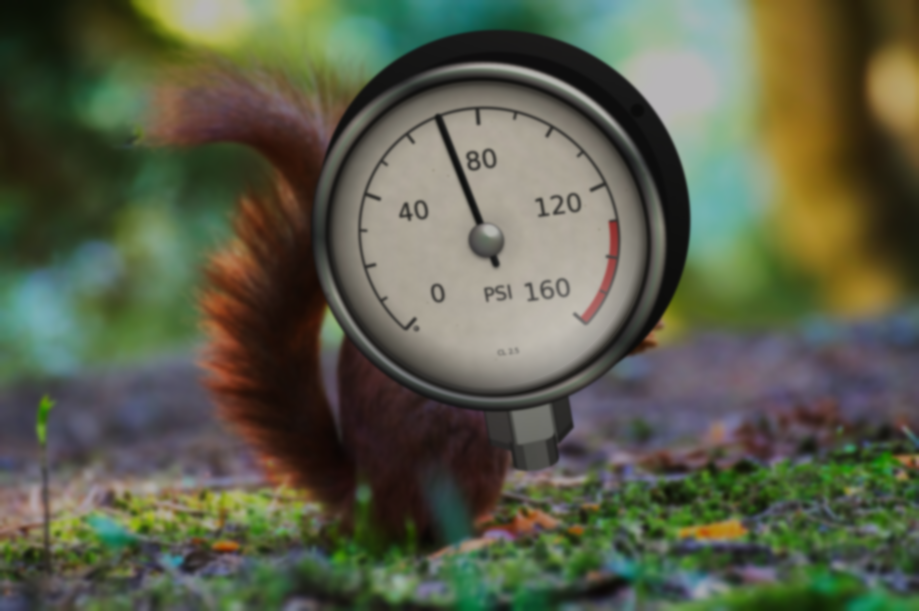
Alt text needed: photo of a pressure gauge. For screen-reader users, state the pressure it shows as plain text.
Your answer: 70 psi
